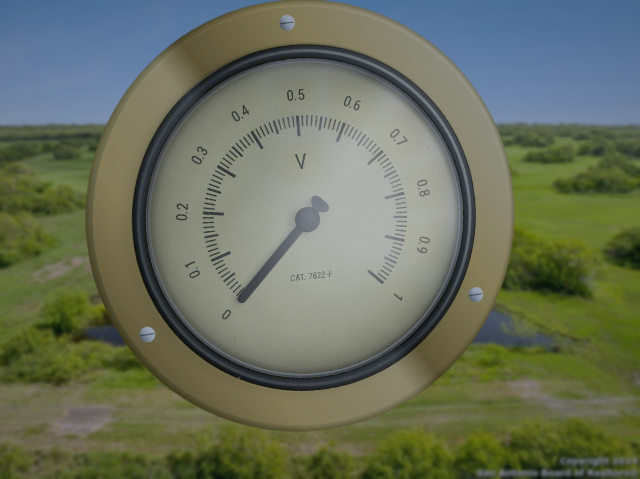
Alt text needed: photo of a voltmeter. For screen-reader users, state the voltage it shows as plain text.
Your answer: 0 V
